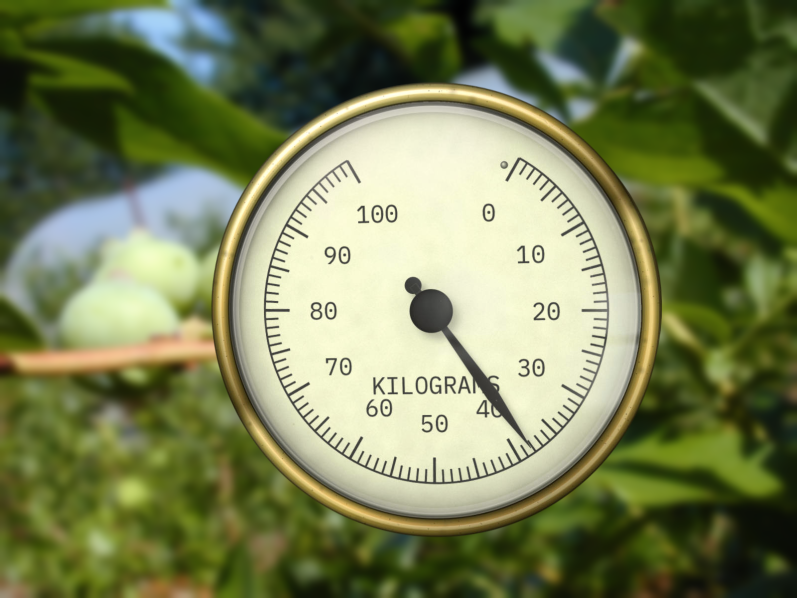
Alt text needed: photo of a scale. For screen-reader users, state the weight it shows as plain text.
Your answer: 38 kg
